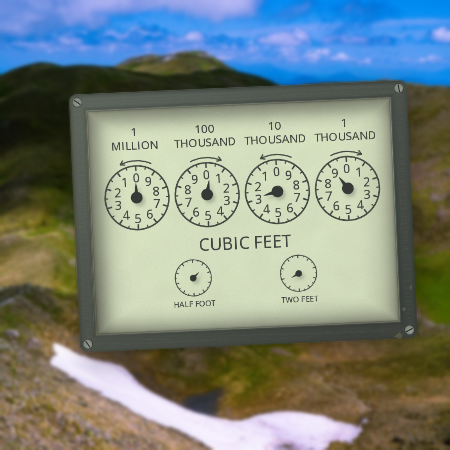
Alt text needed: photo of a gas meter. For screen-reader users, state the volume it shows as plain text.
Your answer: 2900 ft³
